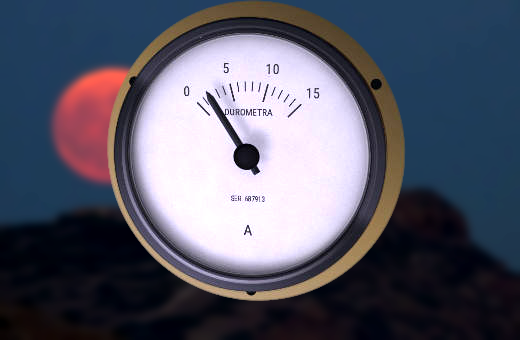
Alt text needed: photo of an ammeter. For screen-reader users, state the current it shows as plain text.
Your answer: 2 A
